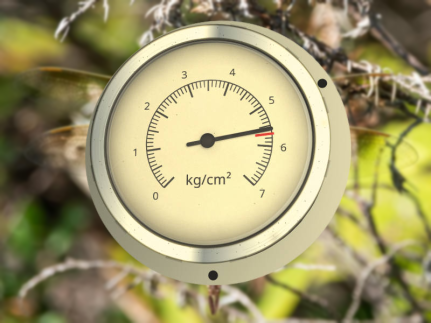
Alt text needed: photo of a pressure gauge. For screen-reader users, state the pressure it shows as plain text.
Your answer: 5.6 kg/cm²
